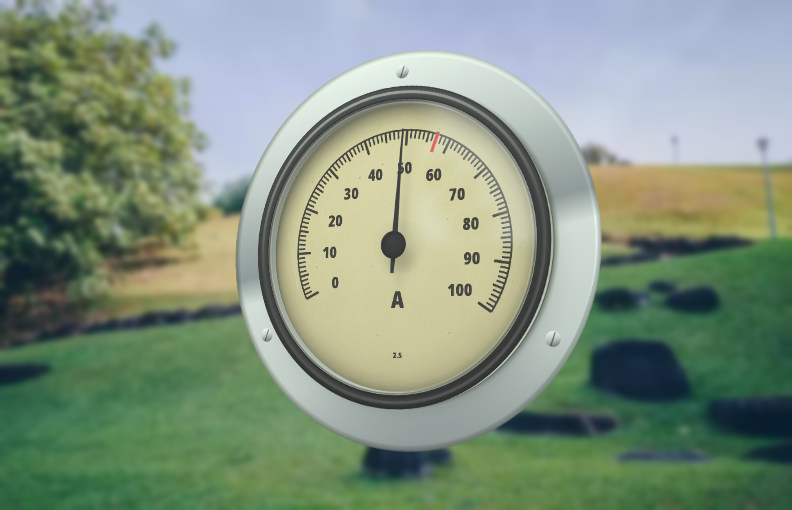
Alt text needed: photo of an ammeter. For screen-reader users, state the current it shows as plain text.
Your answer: 50 A
